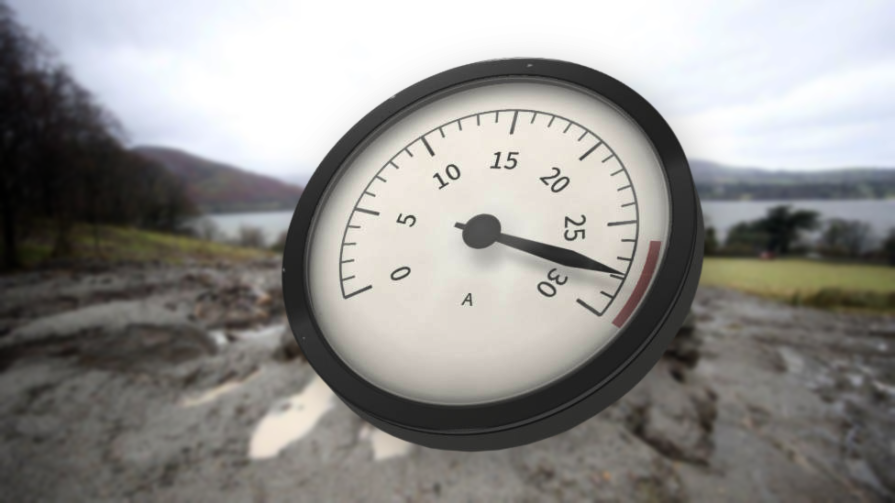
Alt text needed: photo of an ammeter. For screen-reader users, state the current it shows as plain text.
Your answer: 28 A
